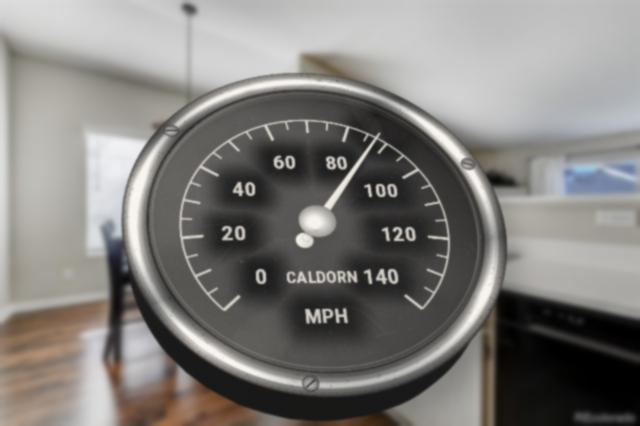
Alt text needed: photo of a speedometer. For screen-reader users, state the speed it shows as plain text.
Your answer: 87.5 mph
